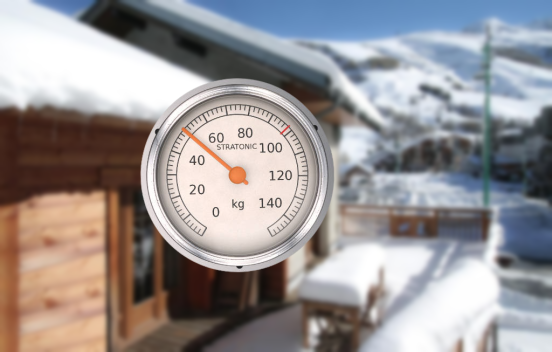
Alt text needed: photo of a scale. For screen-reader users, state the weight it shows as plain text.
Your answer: 50 kg
